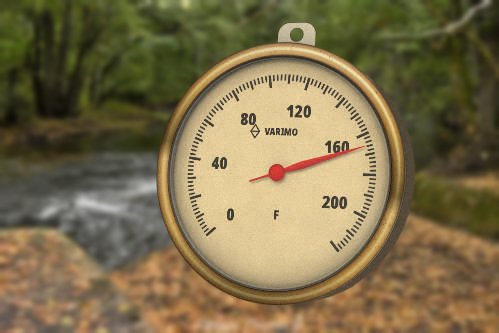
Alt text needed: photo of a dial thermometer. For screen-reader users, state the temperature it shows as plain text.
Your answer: 166 °F
